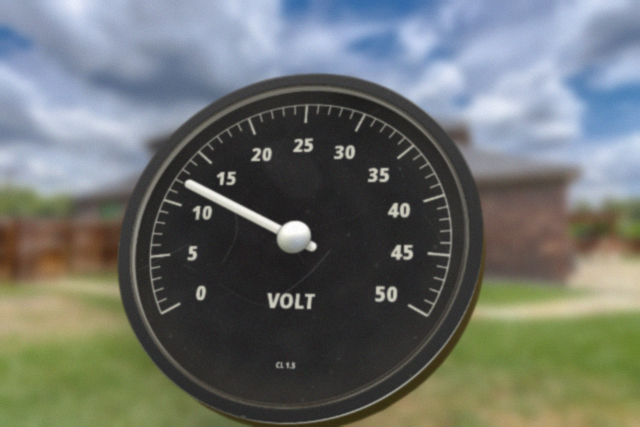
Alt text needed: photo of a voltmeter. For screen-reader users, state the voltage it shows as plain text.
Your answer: 12 V
